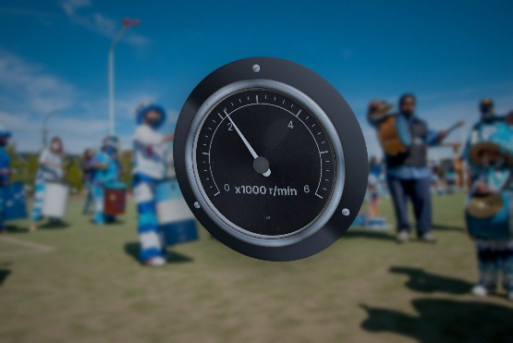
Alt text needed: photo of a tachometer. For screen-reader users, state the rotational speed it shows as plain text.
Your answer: 2200 rpm
